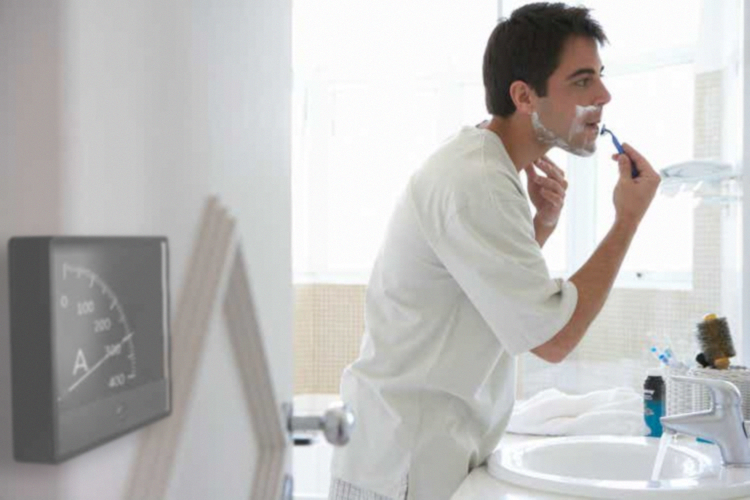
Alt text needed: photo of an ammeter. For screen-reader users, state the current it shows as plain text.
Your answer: 300 A
